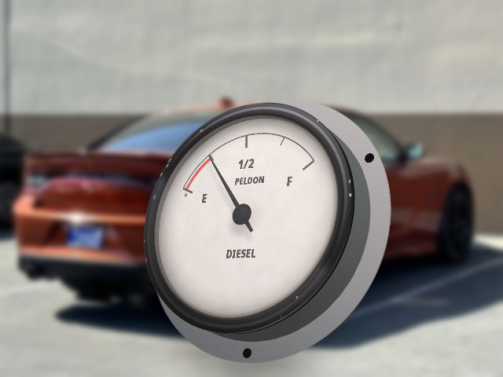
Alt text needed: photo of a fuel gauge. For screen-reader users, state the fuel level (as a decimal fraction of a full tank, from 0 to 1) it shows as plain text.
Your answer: 0.25
